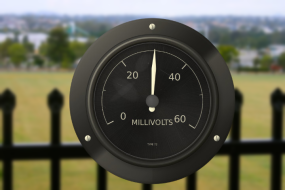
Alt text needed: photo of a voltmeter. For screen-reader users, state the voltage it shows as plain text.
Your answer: 30 mV
